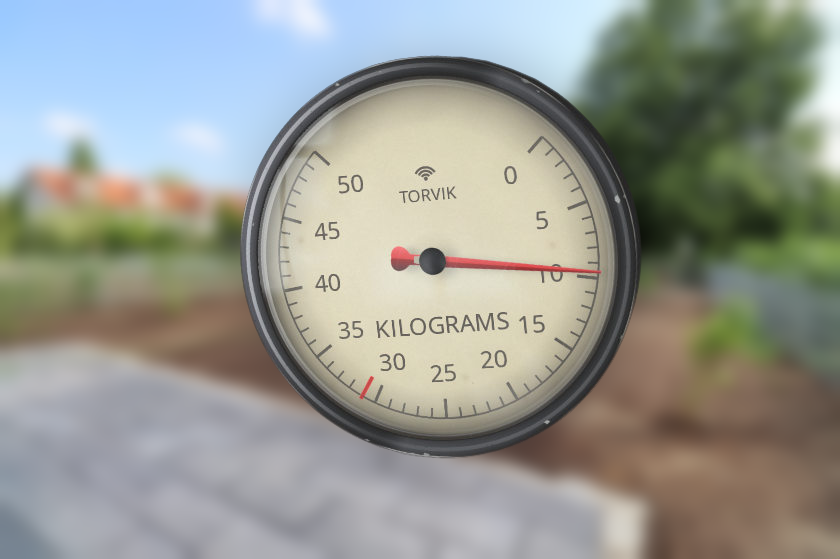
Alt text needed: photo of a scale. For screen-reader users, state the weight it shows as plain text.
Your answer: 9.5 kg
